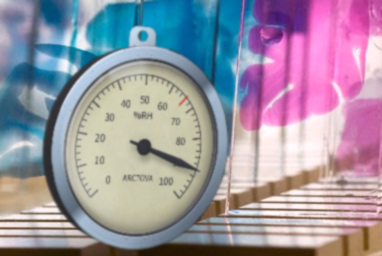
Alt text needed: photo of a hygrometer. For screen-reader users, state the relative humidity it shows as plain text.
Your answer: 90 %
